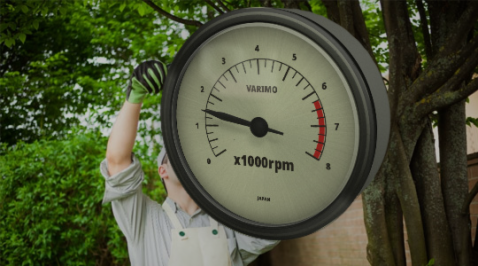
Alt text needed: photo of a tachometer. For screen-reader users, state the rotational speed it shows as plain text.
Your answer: 1500 rpm
